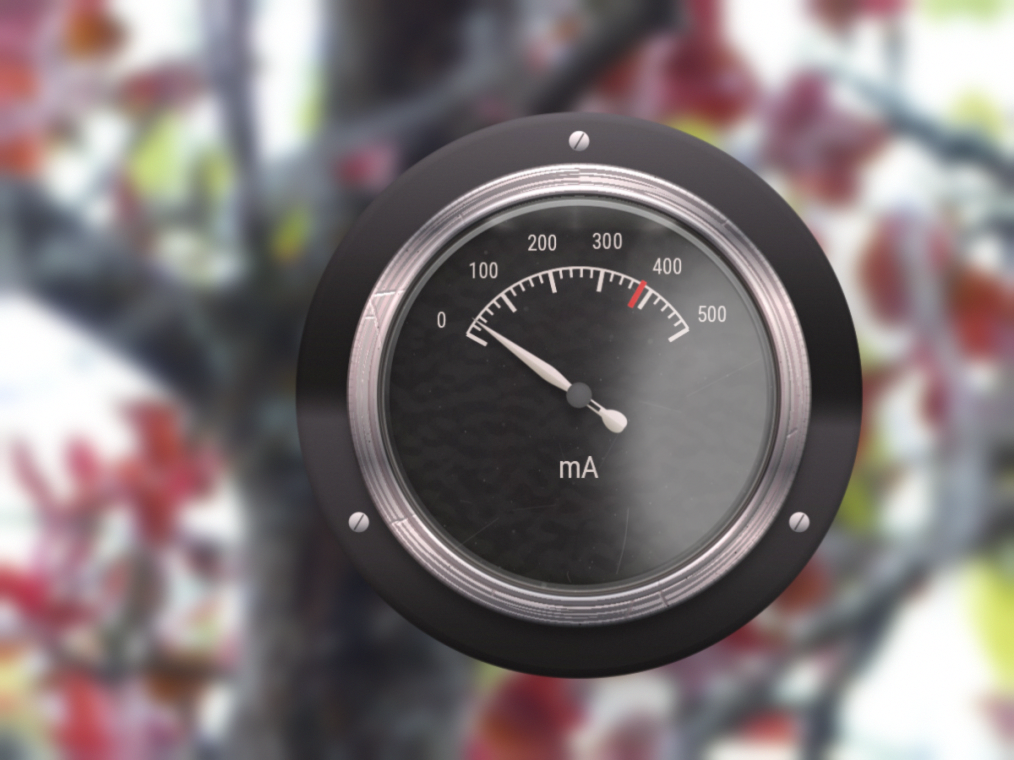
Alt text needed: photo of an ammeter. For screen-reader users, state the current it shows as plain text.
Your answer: 30 mA
